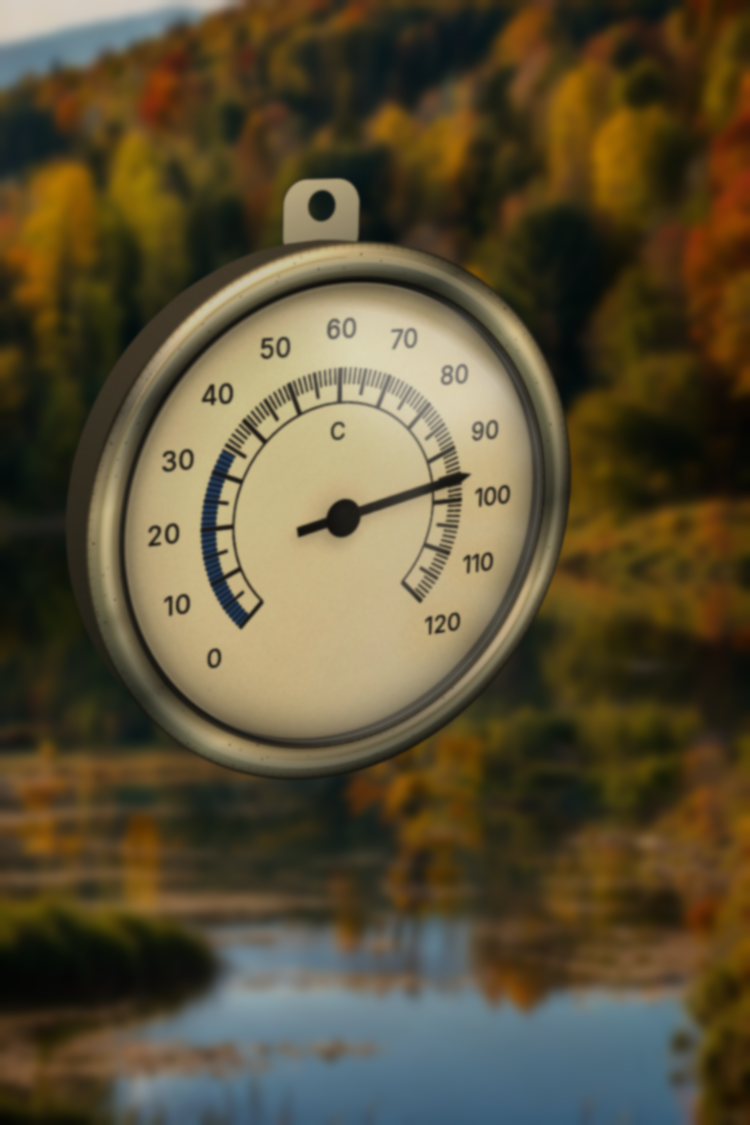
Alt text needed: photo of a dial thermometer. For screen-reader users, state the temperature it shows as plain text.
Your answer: 95 °C
